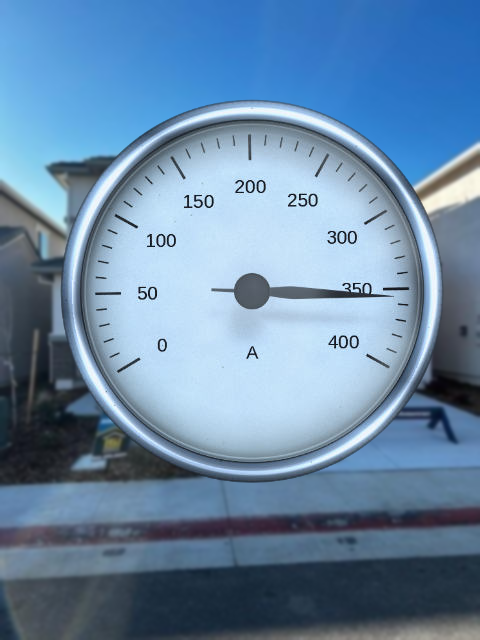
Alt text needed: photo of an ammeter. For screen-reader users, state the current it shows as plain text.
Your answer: 355 A
